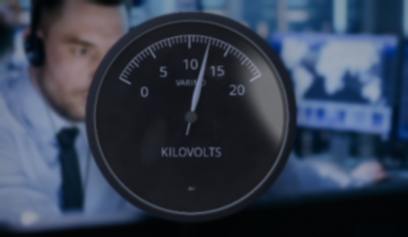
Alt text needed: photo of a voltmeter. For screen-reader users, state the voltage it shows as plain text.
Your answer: 12.5 kV
